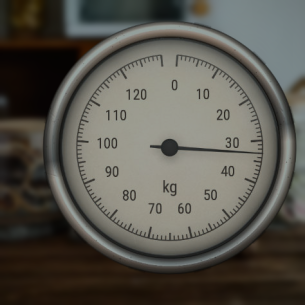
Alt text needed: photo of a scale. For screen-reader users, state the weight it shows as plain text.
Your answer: 33 kg
